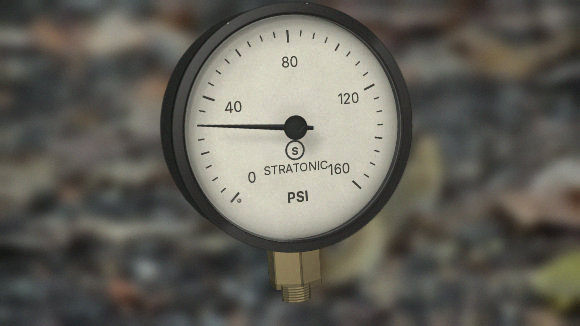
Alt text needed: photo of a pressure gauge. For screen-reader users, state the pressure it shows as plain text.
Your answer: 30 psi
